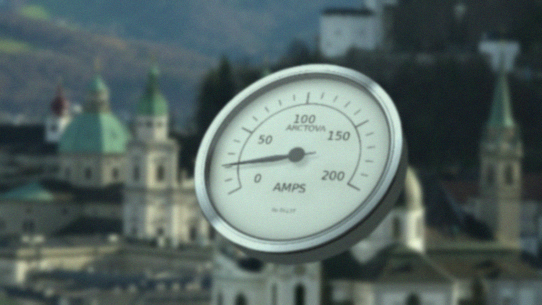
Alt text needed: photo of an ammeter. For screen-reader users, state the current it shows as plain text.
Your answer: 20 A
